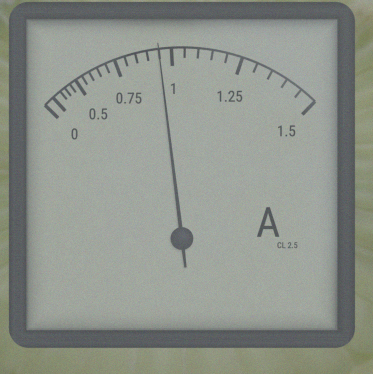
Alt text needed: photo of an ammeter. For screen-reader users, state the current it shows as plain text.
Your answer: 0.95 A
